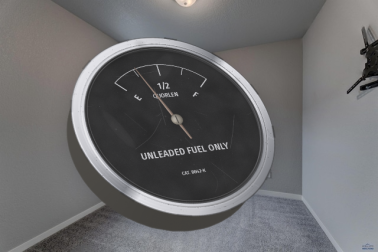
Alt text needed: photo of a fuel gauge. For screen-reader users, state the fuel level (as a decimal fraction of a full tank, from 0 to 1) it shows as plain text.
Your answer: 0.25
